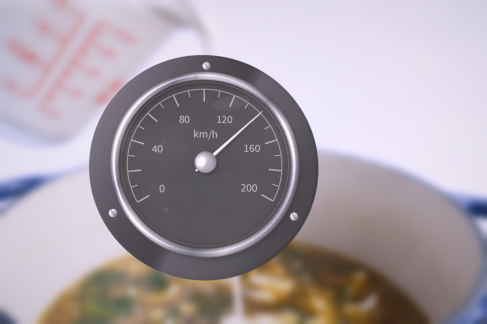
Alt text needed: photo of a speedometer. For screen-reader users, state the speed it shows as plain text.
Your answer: 140 km/h
